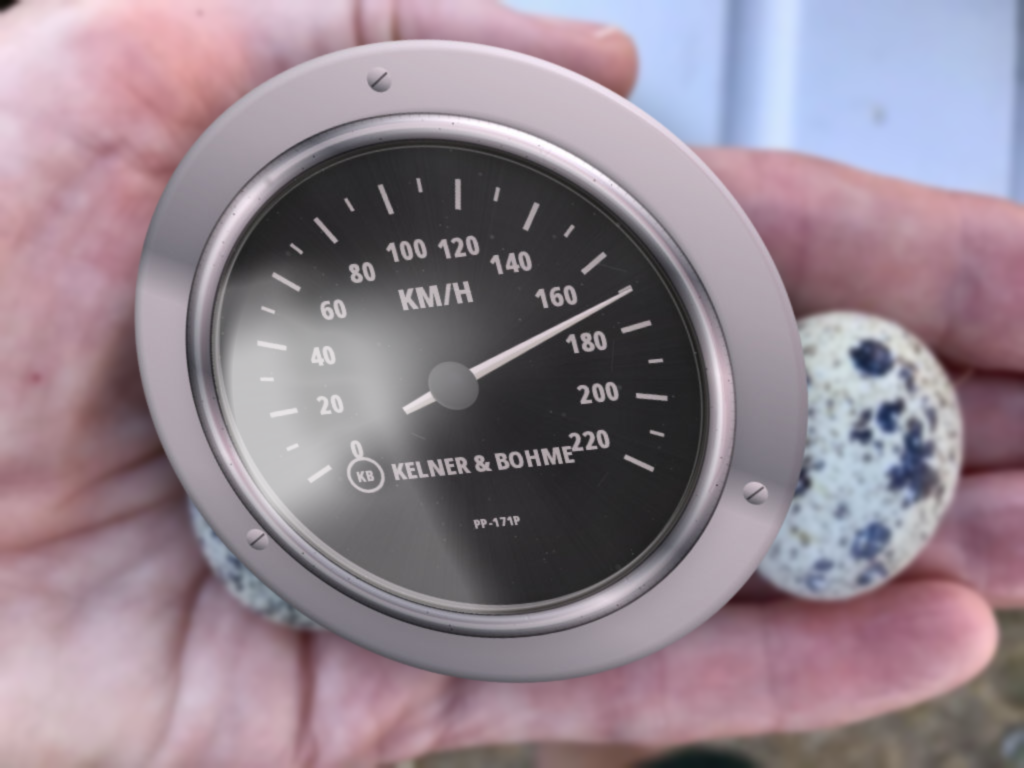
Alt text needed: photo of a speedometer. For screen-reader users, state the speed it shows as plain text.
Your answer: 170 km/h
